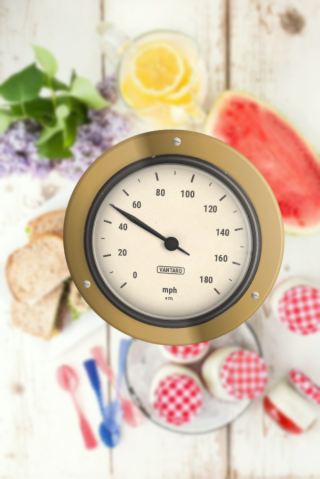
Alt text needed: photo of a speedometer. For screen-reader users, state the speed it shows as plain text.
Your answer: 50 mph
